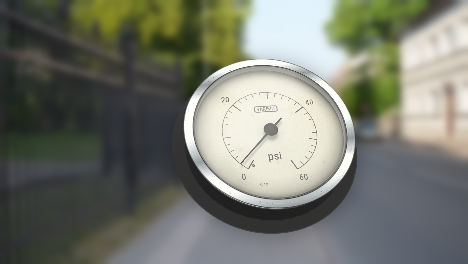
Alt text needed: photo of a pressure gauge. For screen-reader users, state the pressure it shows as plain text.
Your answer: 2 psi
